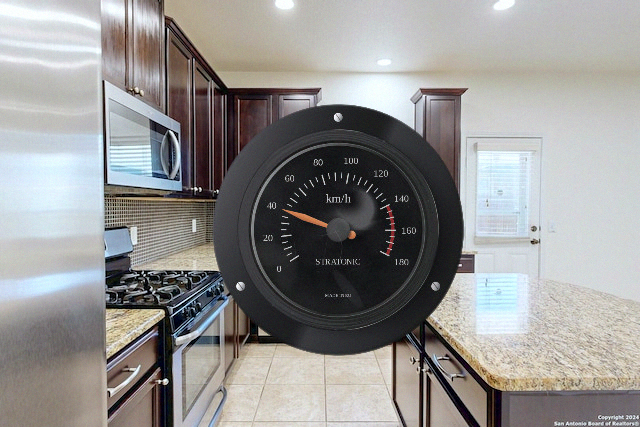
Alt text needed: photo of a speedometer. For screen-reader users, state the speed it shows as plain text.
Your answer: 40 km/h
